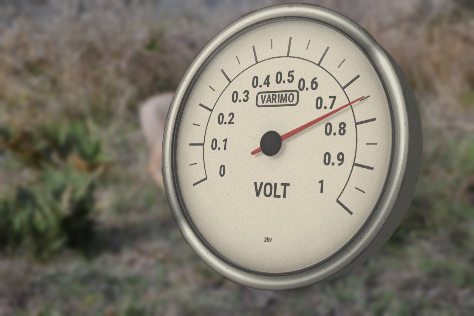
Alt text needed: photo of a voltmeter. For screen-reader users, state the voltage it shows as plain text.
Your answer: 0.75 V
